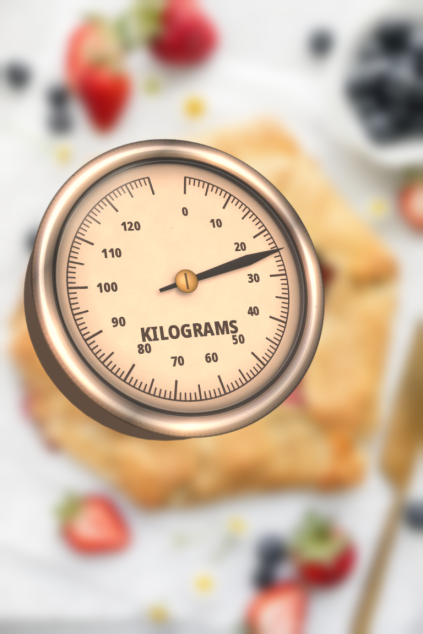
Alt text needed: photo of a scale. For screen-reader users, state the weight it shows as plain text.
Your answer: 25 kg
